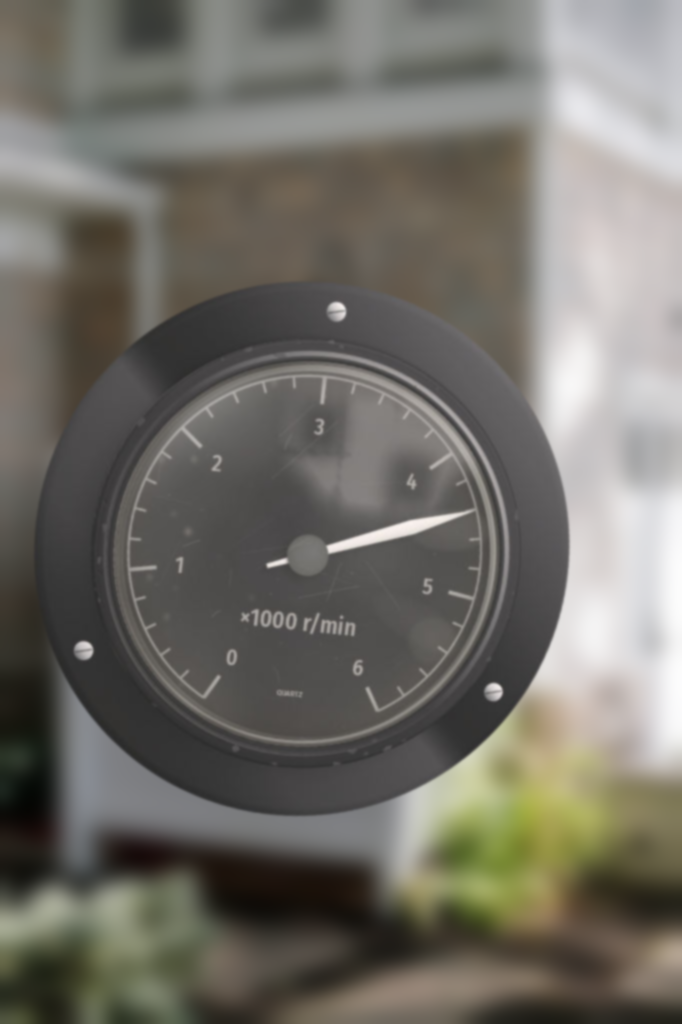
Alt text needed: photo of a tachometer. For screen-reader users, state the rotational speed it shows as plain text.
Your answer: 4400 rpm
